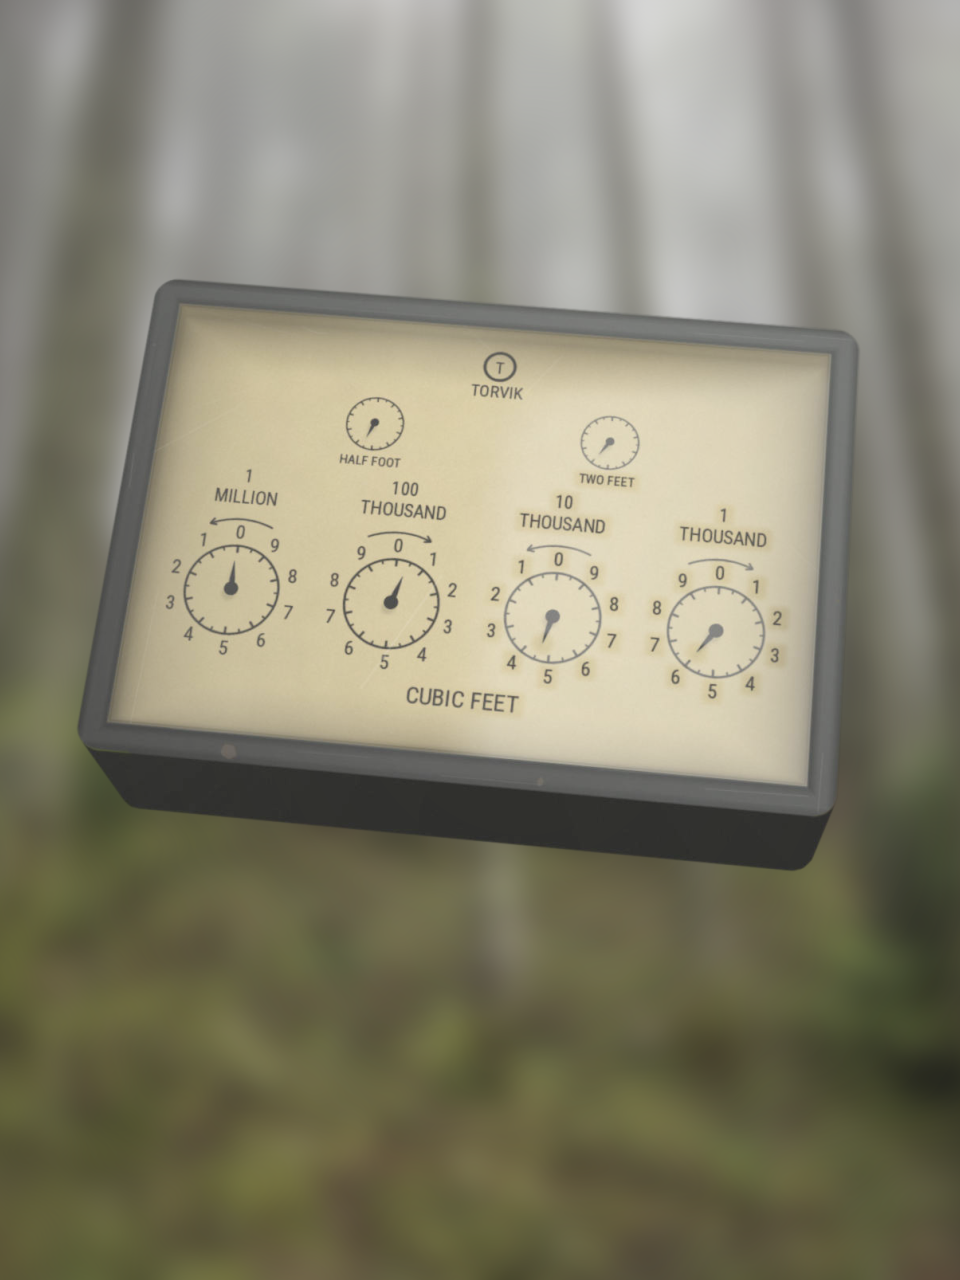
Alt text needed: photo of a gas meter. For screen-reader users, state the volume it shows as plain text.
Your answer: 4600 ft³
